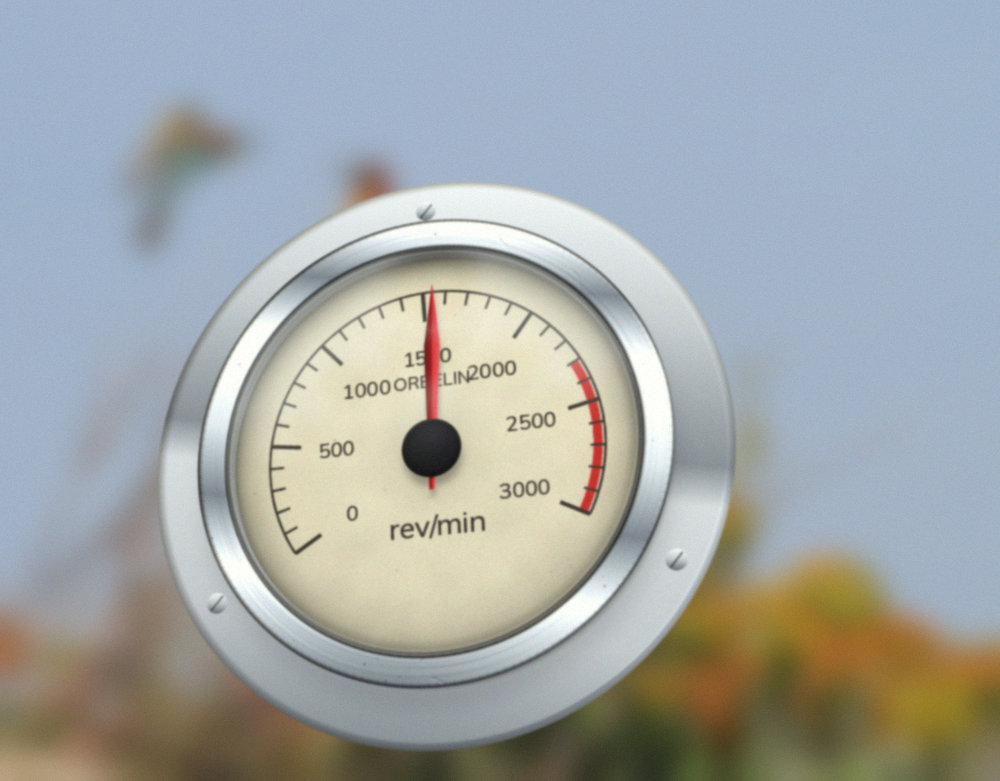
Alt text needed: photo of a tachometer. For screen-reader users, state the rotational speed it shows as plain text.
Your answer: 1550 rpm
